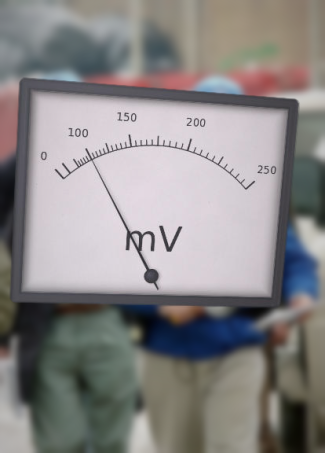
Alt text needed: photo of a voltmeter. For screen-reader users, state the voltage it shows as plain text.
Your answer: 100 mV
